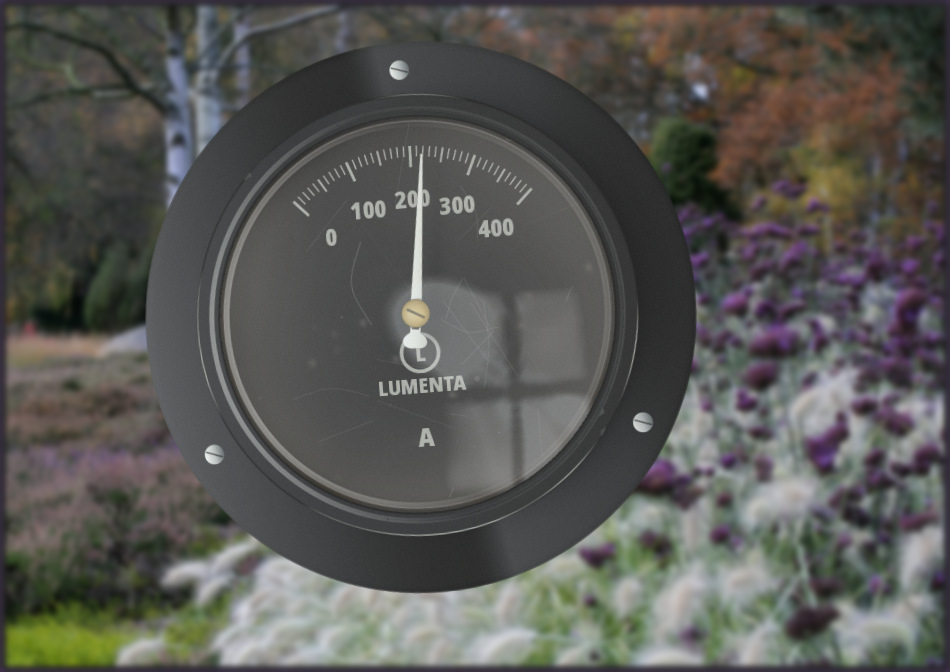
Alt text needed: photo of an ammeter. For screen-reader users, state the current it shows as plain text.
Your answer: 220 A
